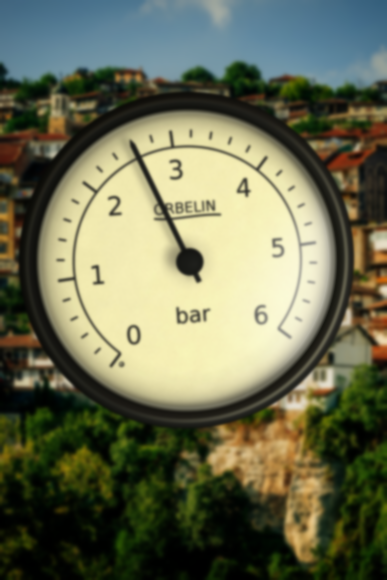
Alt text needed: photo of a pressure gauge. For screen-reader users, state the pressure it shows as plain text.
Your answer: 2.6 bar
